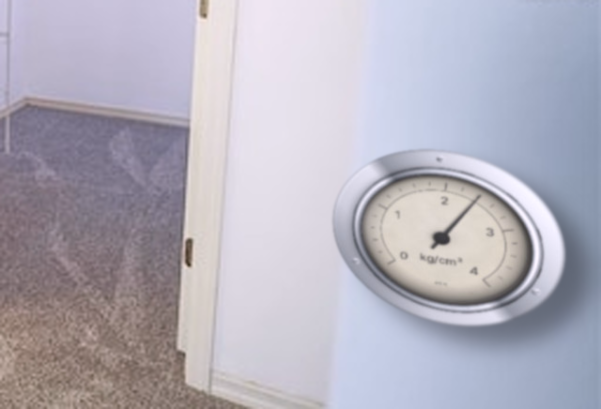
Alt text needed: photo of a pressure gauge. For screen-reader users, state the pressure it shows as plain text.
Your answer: 2.4 kg/cm²
